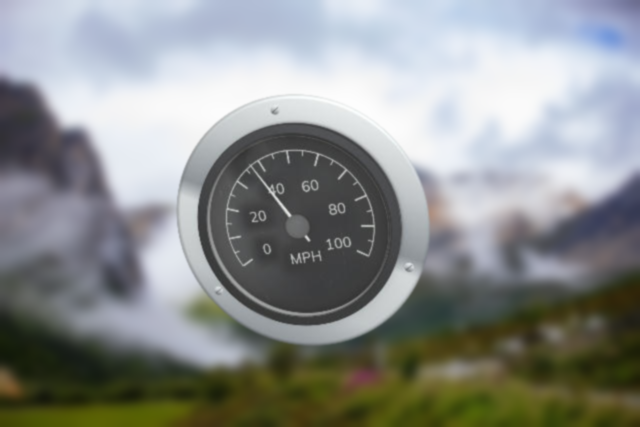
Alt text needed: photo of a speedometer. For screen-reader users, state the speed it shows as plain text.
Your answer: 37.5 mph
